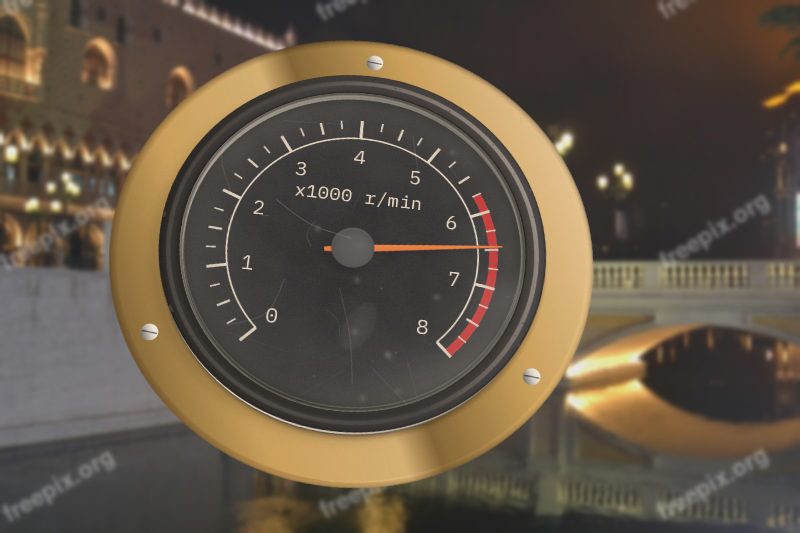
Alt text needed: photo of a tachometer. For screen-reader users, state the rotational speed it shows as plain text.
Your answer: 6500 rpm
